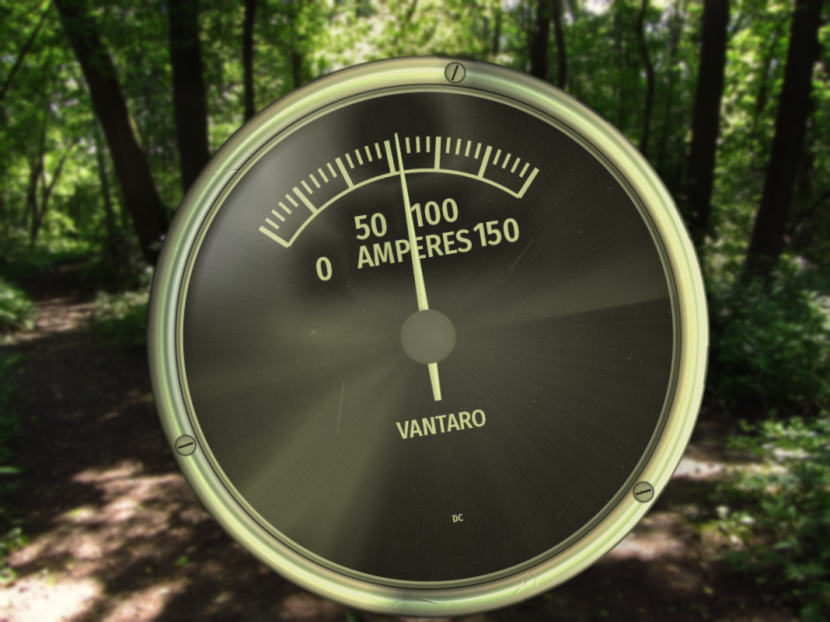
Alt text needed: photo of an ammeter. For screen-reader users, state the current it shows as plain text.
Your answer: 80 A
